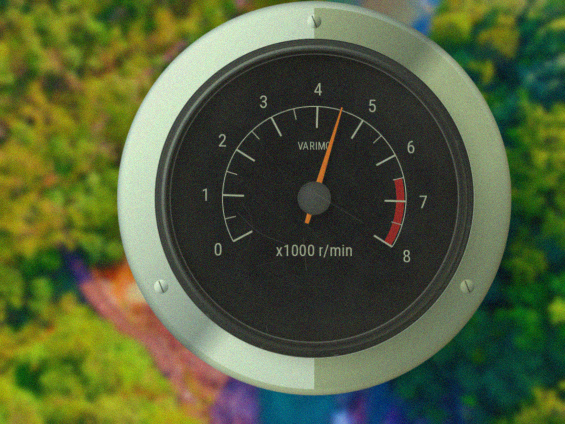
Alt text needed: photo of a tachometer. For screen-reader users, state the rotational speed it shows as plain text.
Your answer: 4500 rpm
